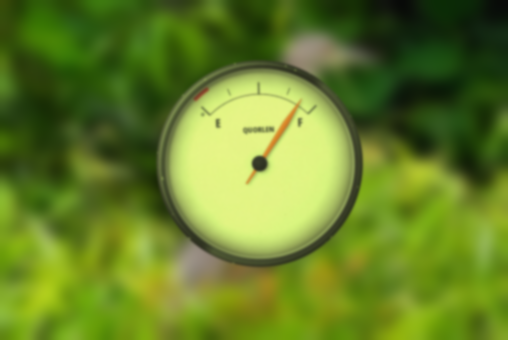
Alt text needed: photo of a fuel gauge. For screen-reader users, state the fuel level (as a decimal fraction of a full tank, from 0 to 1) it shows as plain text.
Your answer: 0.875
